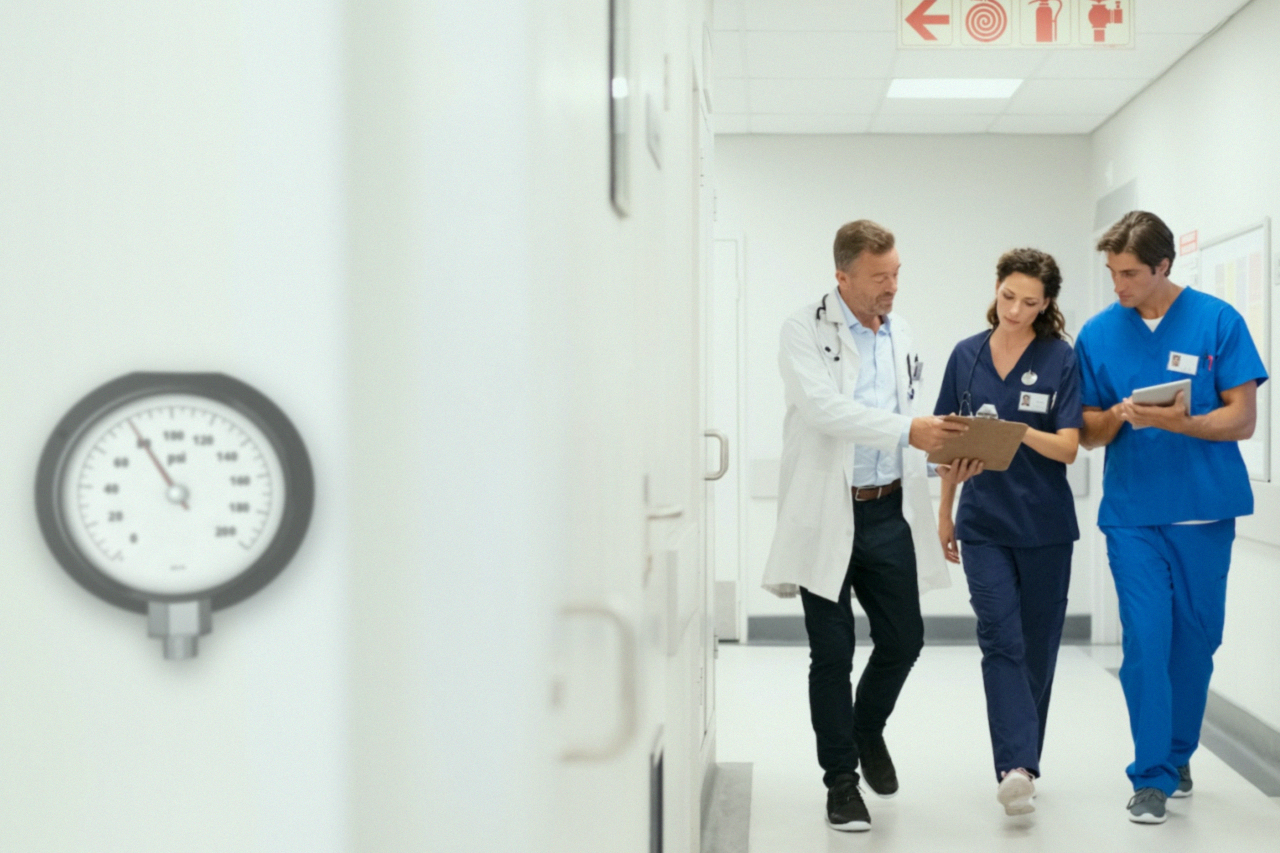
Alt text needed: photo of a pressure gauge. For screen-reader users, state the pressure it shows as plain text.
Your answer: 80 psi
